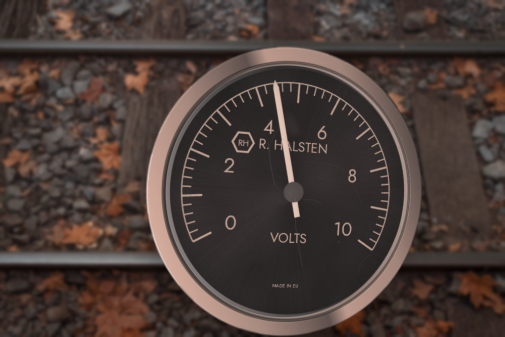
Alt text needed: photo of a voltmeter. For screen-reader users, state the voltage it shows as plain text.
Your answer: 4.4 V
